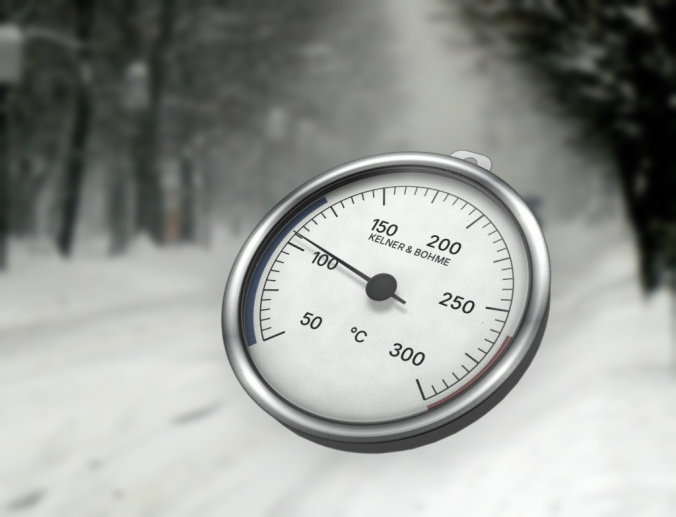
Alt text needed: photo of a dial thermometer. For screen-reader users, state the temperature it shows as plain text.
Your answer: 105 °C
